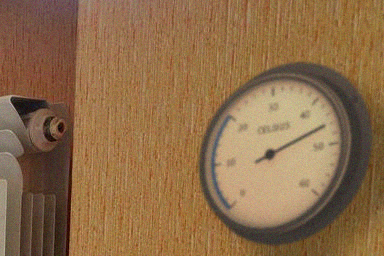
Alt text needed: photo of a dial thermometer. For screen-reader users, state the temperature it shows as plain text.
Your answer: 46 °C
